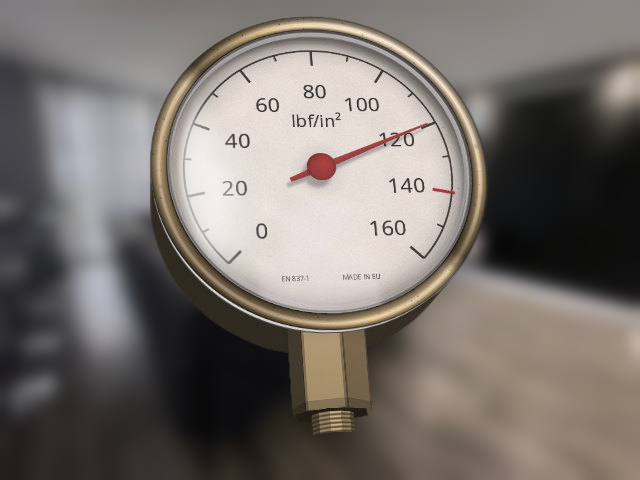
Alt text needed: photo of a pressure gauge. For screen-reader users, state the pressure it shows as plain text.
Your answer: 120 psi
